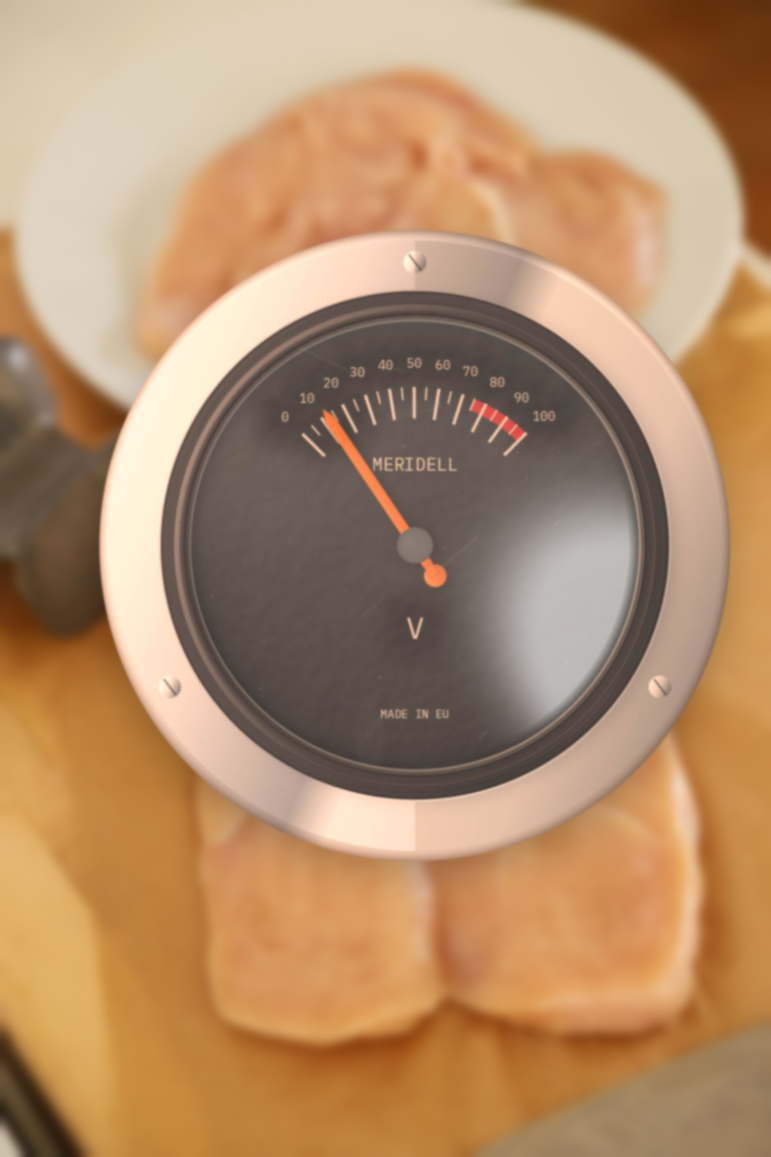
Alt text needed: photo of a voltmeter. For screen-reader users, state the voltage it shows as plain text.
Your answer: 12.5 V
